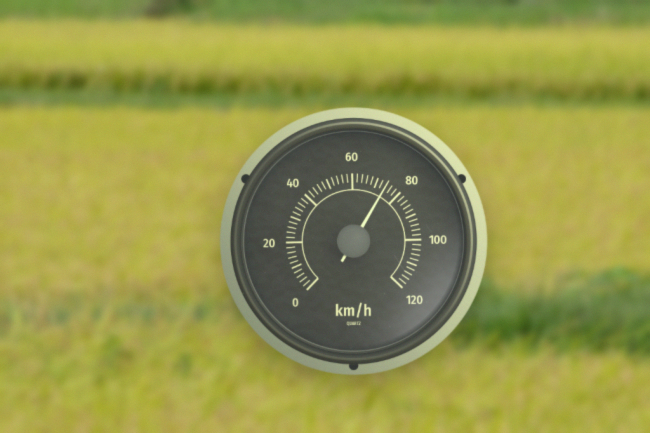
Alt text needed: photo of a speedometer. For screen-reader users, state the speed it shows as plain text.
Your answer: 74 km/h
